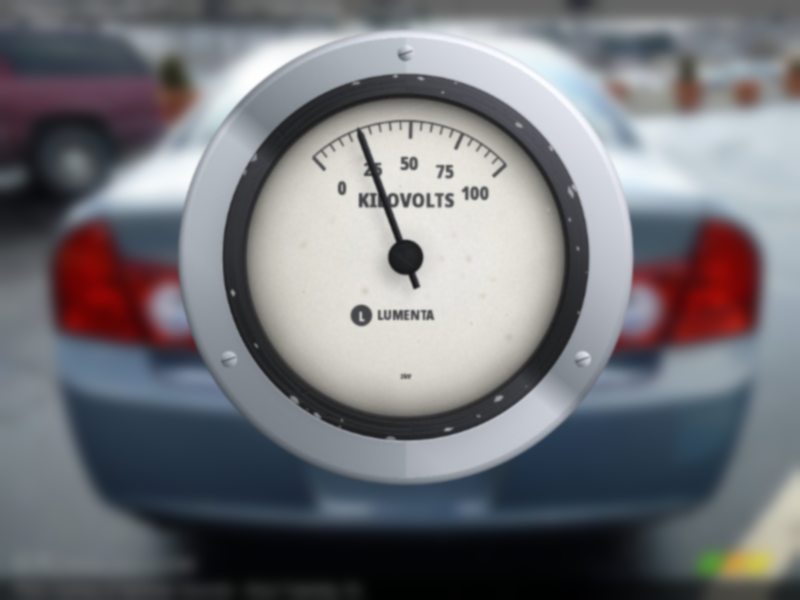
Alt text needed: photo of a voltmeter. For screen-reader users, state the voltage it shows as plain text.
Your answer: 25 kV
